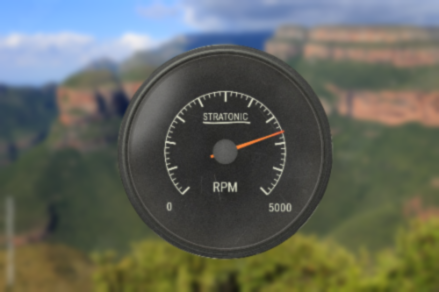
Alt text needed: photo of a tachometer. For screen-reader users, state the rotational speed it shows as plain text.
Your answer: 3800 rpm
